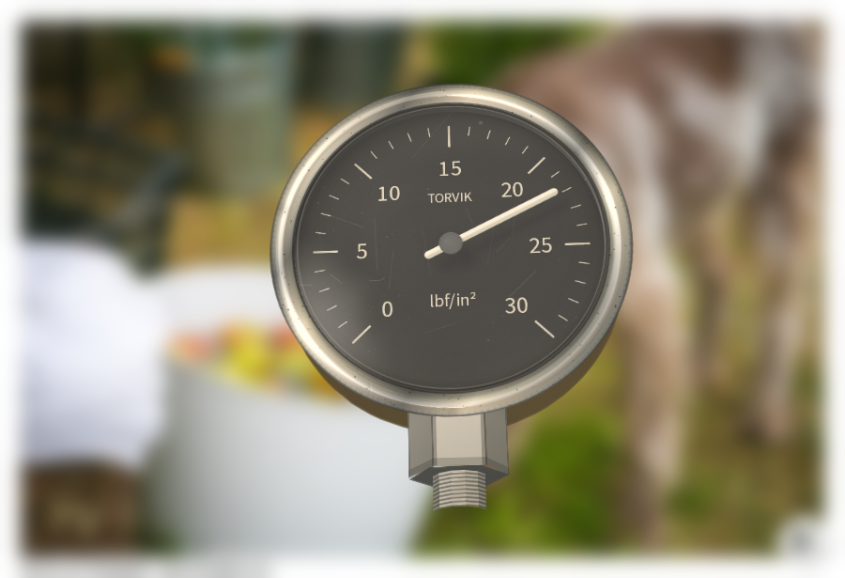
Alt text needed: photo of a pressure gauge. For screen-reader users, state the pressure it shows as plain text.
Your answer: 22 psi
